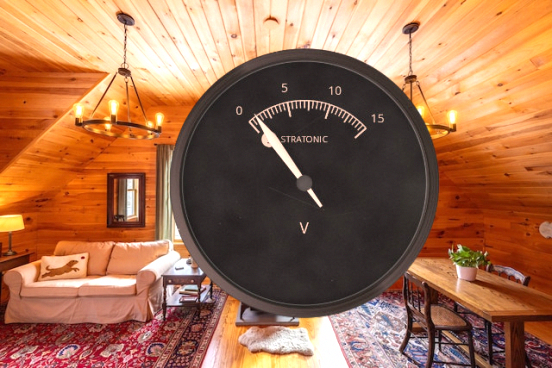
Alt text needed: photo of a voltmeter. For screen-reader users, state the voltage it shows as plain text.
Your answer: 1 V
